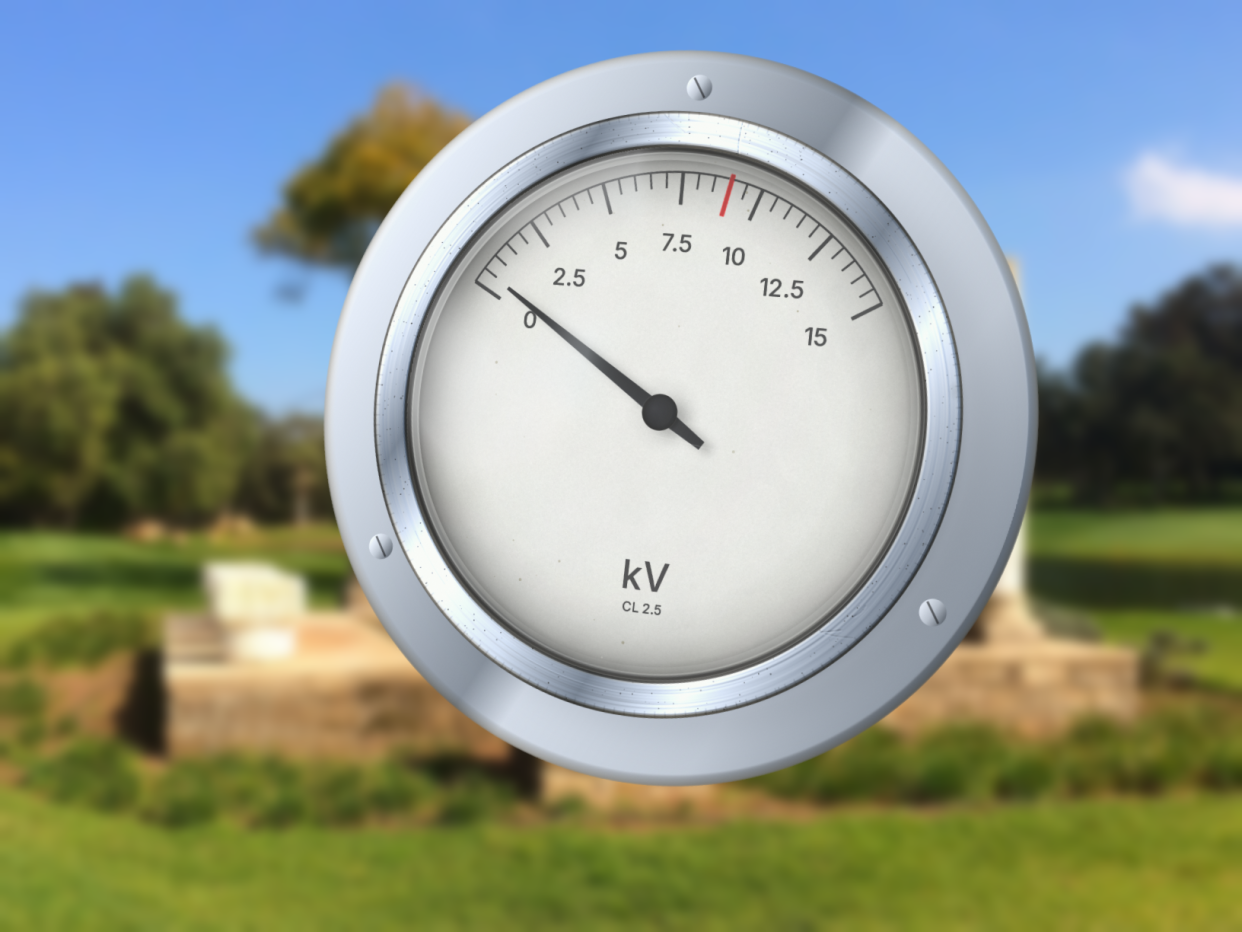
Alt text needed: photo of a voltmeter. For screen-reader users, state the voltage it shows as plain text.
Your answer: 0.5 kV
